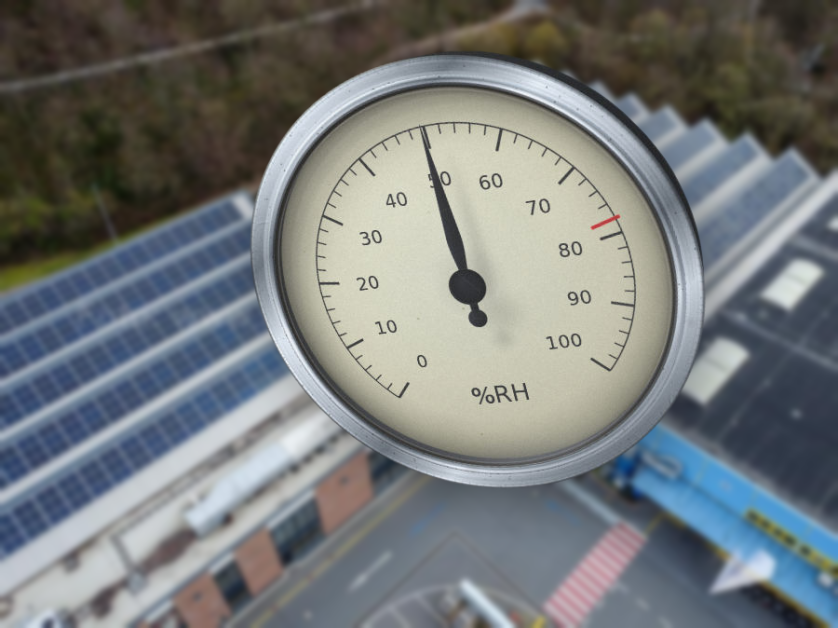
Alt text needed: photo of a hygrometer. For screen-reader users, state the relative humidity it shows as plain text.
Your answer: 50 %
